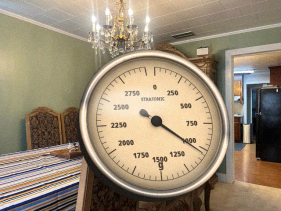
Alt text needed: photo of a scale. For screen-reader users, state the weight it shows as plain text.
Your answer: 1050 g
